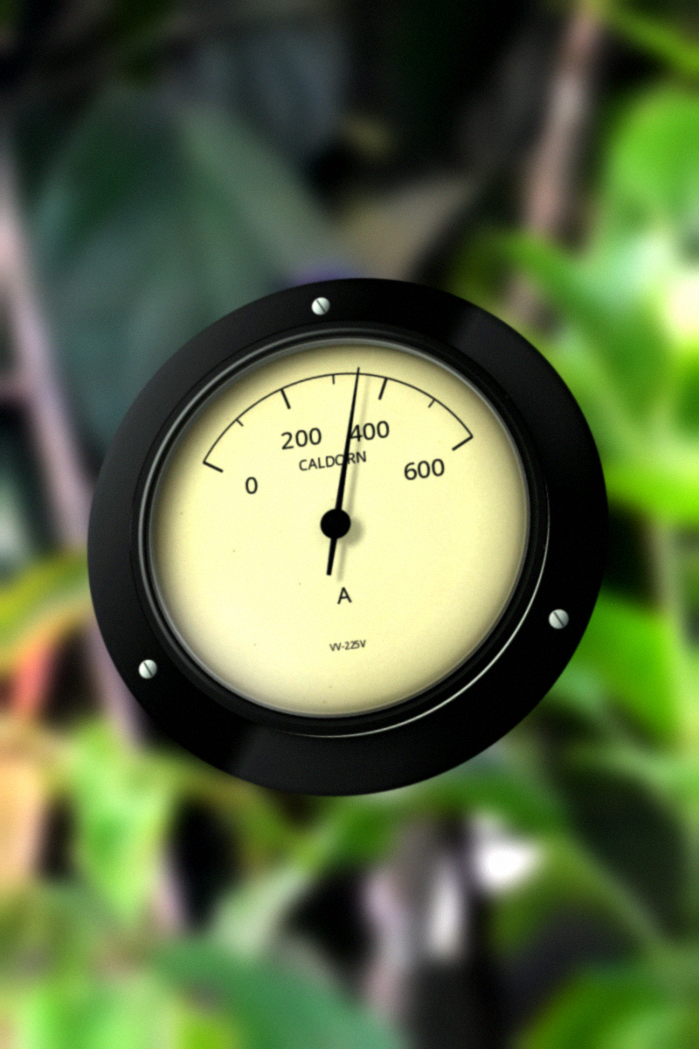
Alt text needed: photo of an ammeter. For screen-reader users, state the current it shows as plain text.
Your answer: 350 A
